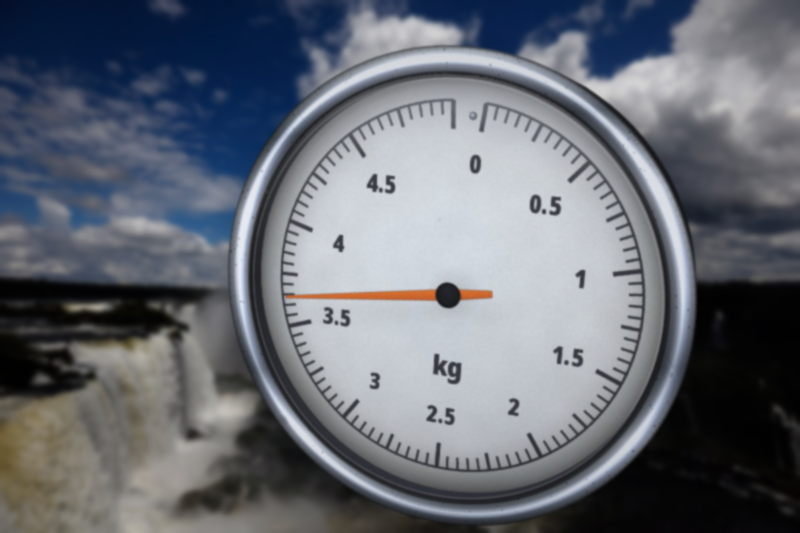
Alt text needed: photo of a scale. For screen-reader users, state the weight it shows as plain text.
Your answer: 3.65 kg
